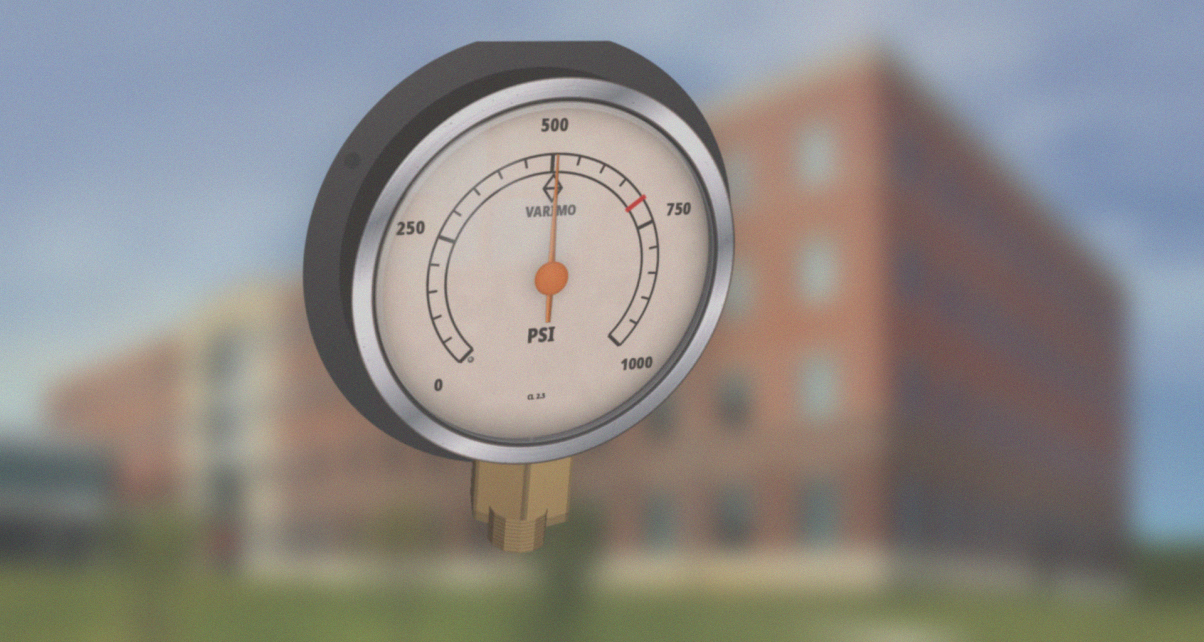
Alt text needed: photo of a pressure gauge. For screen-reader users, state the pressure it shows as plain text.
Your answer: 500 psi
